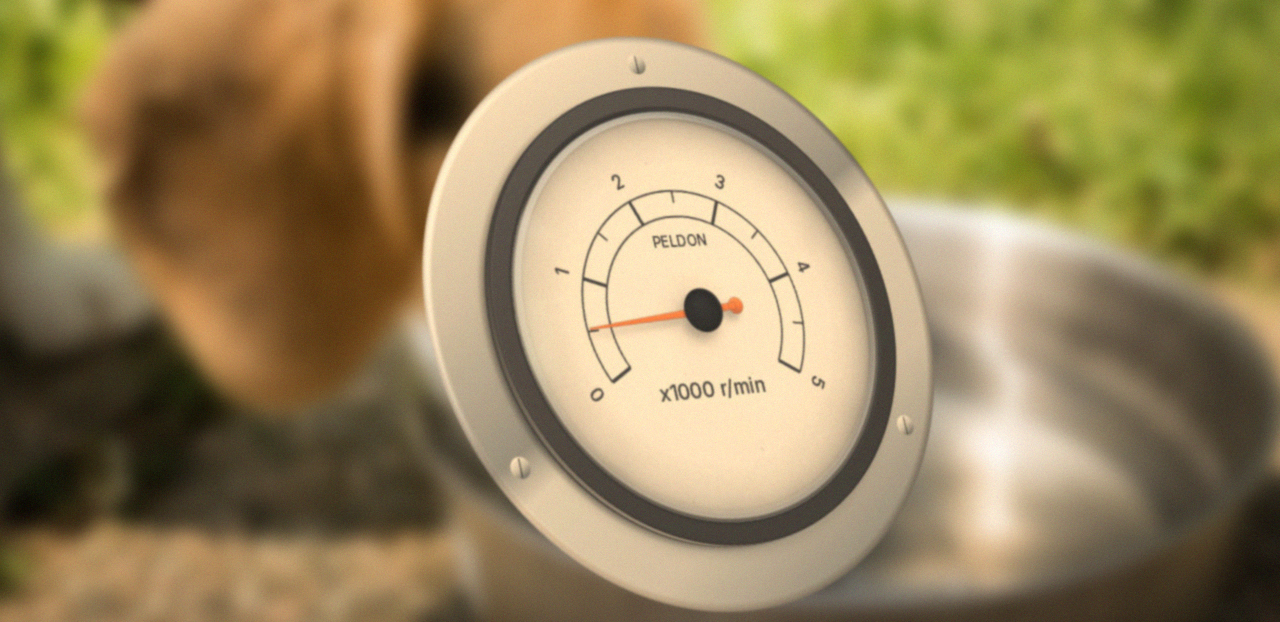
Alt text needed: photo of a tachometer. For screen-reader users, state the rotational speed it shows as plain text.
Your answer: 500 rpm
